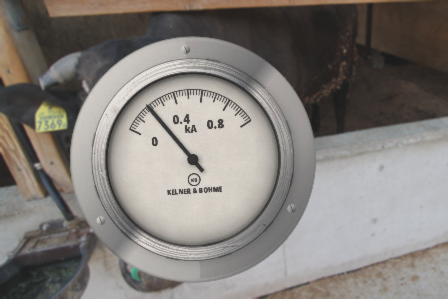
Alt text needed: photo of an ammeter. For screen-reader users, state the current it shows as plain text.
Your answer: 0.2 kA
